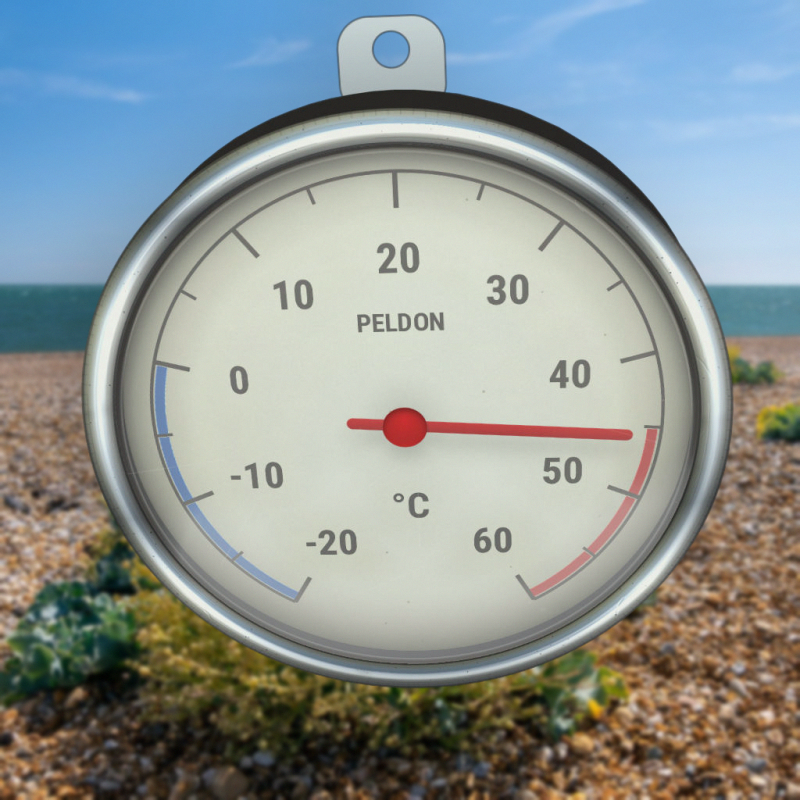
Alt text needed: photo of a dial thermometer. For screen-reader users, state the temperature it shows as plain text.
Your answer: 45 °C
